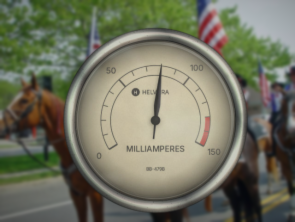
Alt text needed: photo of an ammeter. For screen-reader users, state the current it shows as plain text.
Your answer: 80 mA
